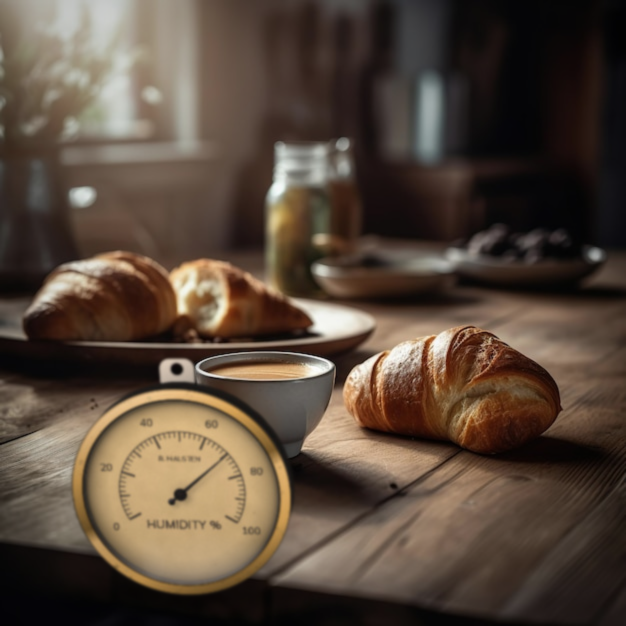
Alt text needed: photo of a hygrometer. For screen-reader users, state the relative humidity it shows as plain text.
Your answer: 70 %
